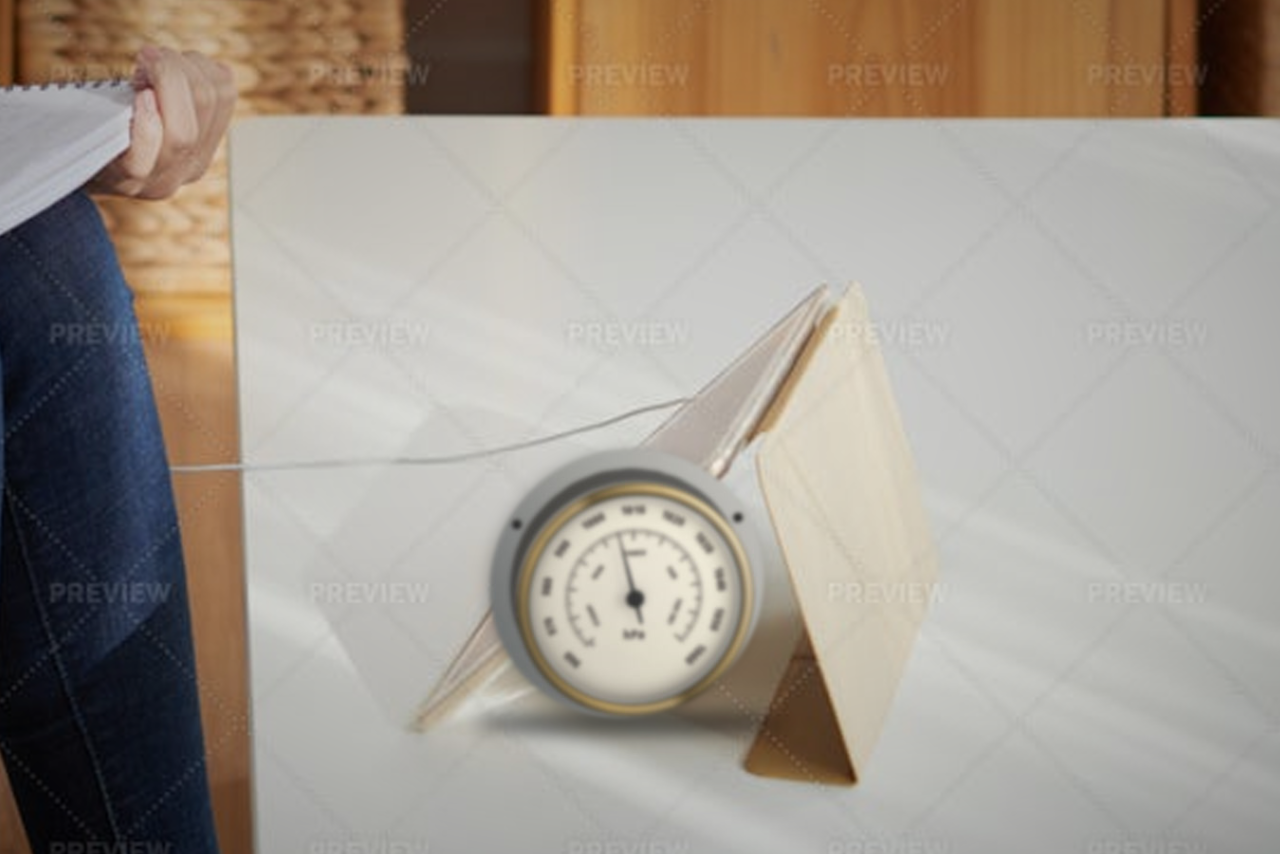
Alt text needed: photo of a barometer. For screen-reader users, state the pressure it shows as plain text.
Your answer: 1005 hPa
